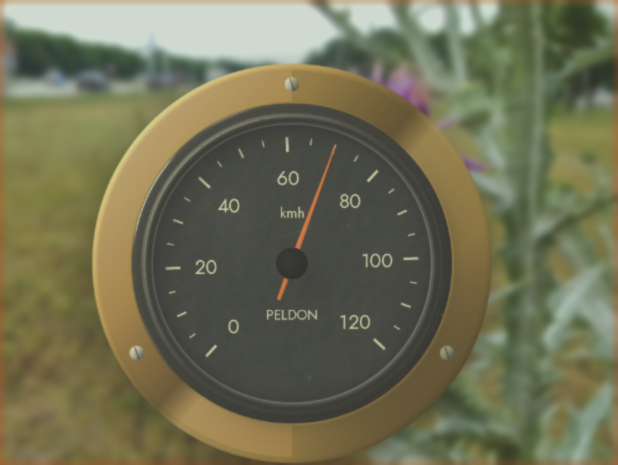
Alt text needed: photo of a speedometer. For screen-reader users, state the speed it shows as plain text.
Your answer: 70 km/h
